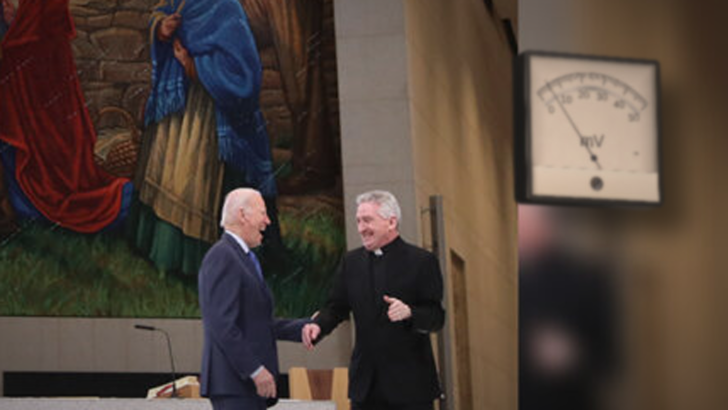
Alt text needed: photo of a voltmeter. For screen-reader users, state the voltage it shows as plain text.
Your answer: 5 mV
